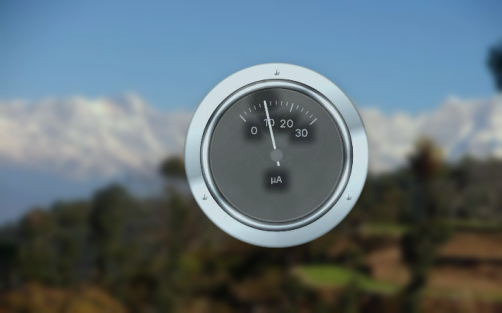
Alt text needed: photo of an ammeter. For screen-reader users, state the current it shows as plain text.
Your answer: 10 µA
